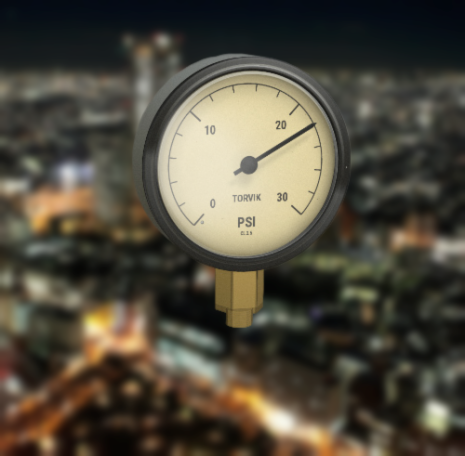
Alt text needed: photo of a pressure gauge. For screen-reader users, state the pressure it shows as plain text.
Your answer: 22 psi
